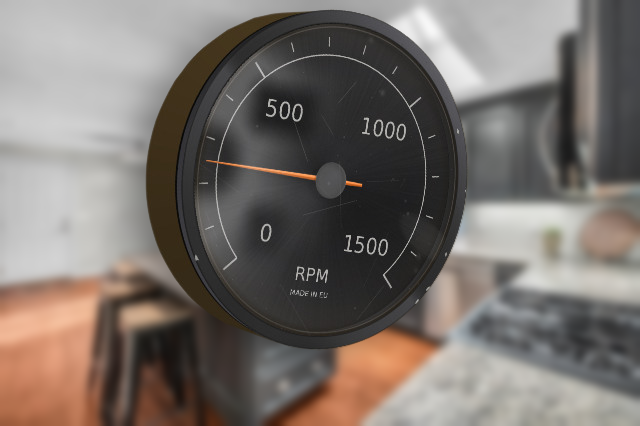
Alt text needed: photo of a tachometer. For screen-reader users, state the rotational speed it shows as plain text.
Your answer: 250 rpm
